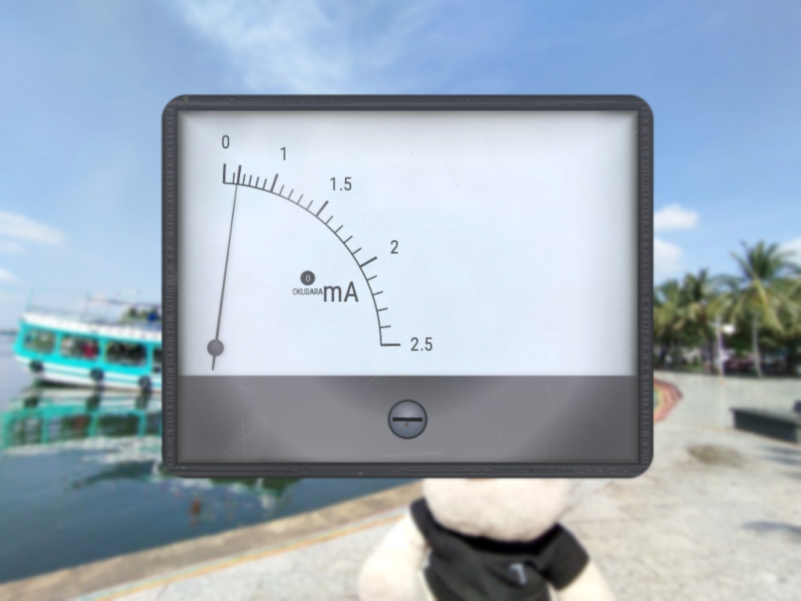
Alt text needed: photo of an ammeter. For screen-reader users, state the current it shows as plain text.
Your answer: 0.5 mA
